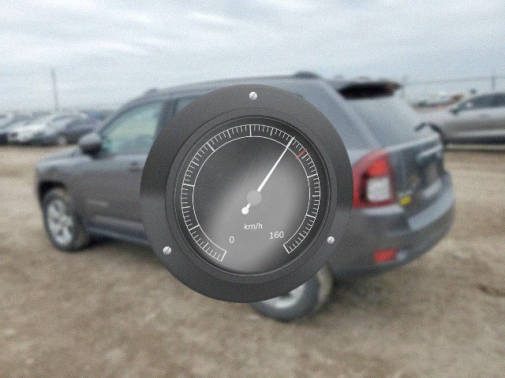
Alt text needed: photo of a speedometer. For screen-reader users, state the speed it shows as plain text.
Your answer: 100 km/h
